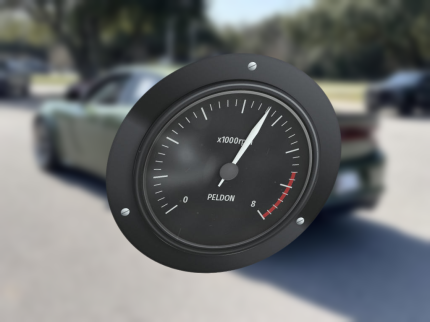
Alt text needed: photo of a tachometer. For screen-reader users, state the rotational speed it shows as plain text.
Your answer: 4600 rpm
